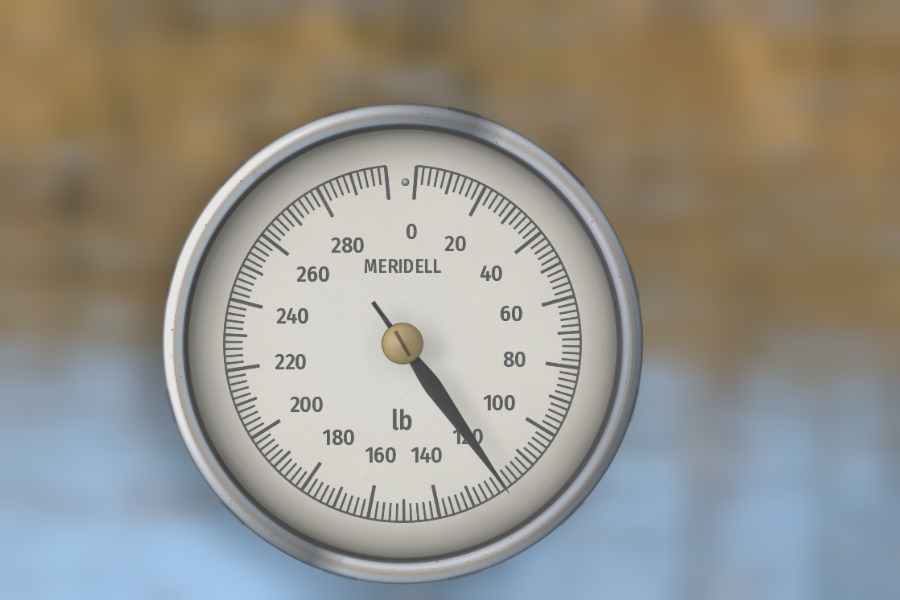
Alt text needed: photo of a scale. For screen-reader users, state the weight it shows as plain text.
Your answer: 120 lb
